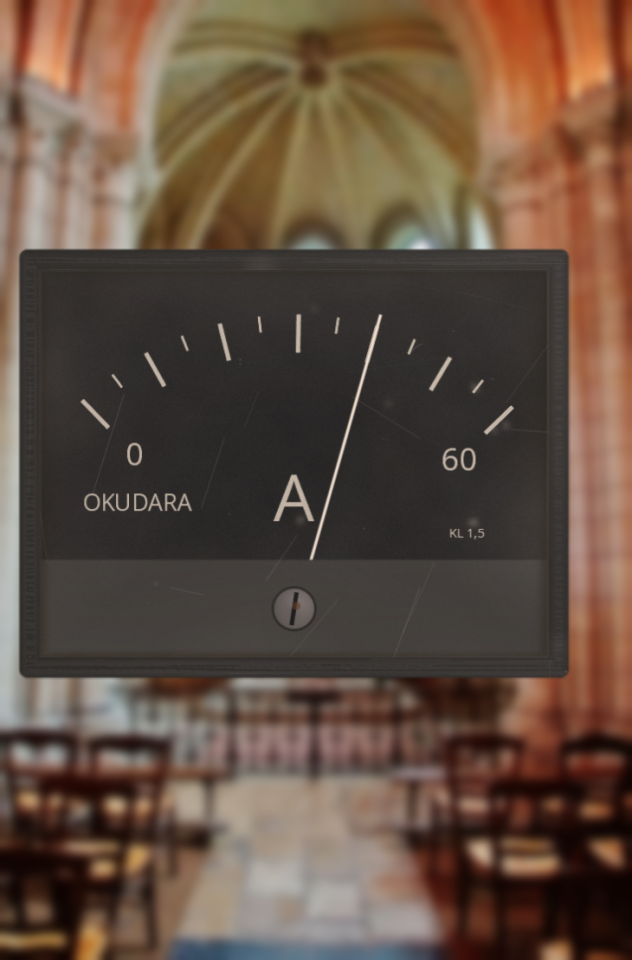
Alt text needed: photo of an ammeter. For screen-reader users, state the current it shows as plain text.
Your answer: 40 A
